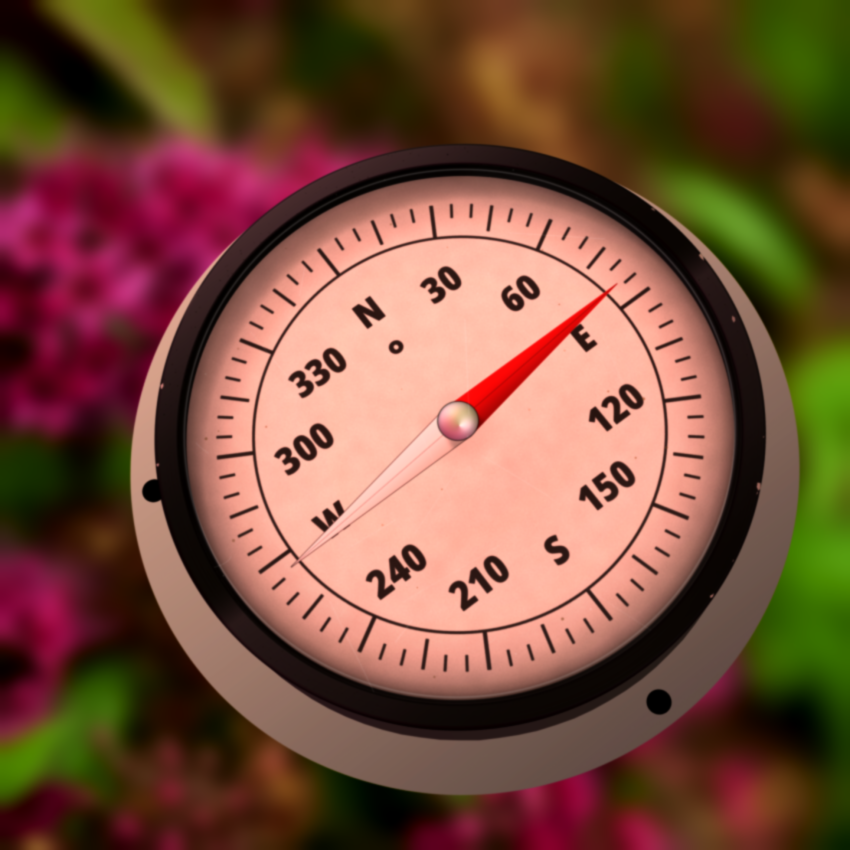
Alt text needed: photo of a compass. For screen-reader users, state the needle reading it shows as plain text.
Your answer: 85 °
